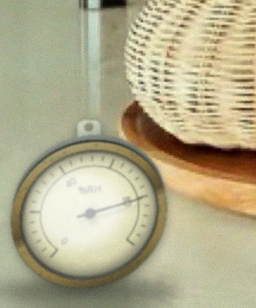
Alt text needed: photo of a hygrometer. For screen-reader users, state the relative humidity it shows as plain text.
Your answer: 80 %
